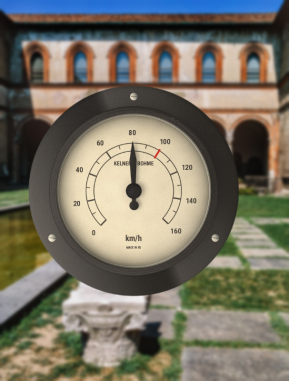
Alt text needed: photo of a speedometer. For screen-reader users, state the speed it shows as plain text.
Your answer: 80 km/h
